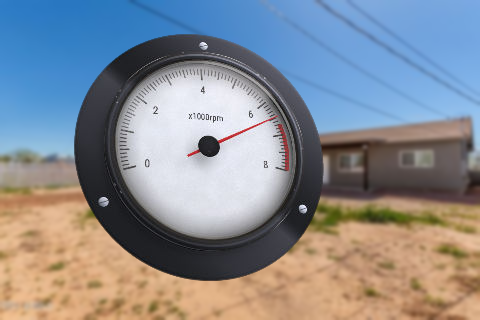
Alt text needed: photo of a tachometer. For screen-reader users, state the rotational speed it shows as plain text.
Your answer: 6500 rpm
